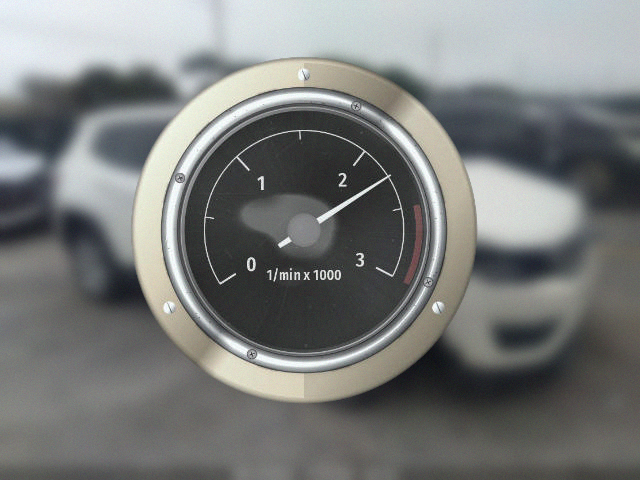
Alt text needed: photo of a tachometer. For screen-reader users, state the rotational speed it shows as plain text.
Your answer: 2250 rpm
